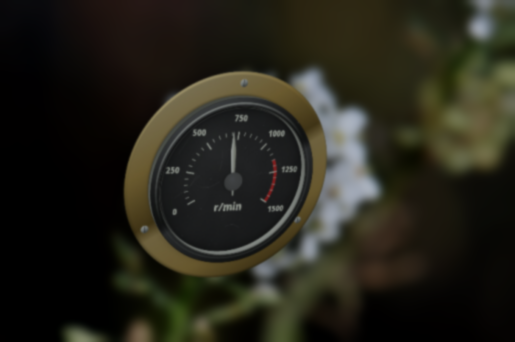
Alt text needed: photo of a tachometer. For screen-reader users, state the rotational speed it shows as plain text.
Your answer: 700 rpm
